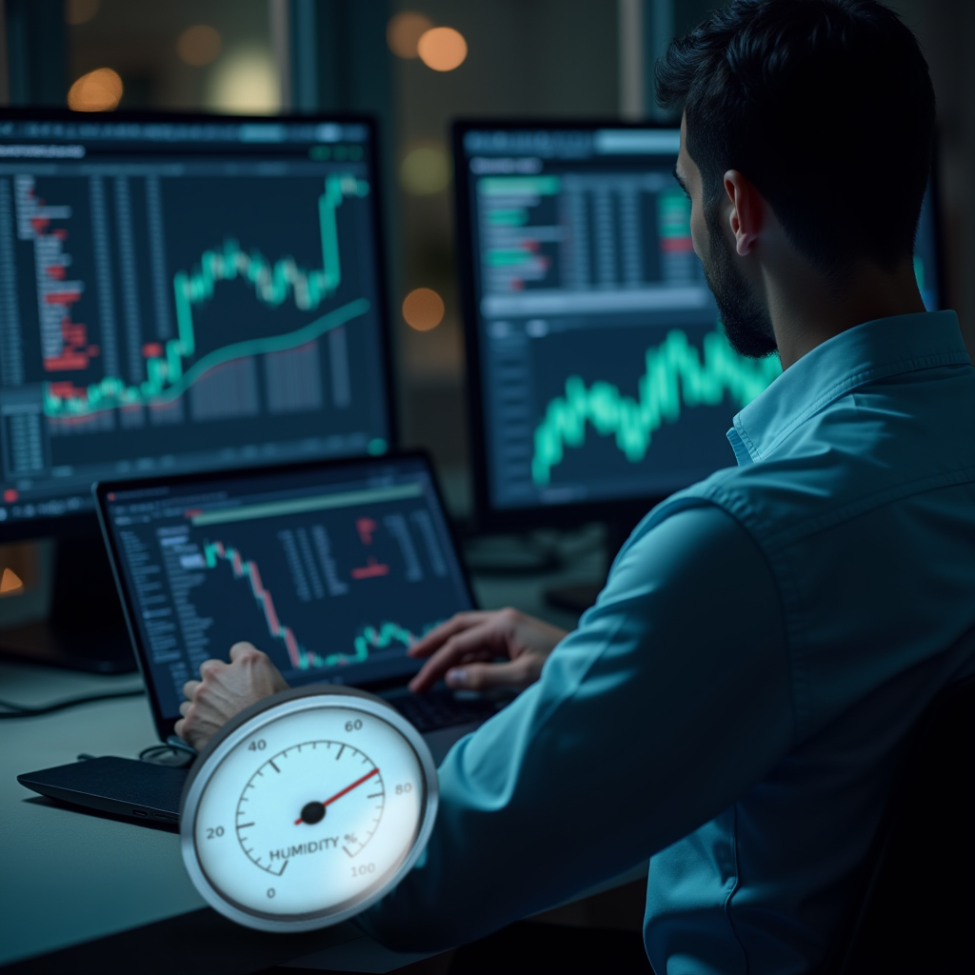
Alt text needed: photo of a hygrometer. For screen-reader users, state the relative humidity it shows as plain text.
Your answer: 72 %
